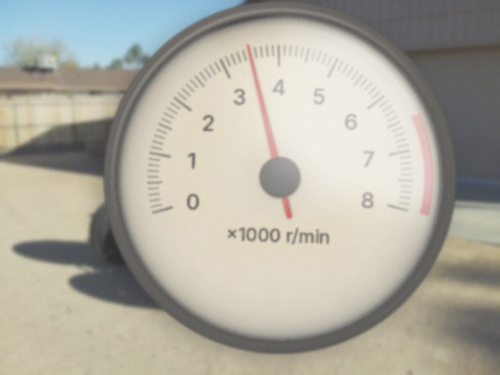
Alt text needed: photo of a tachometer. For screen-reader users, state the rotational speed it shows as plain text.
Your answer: 3500 rpm
